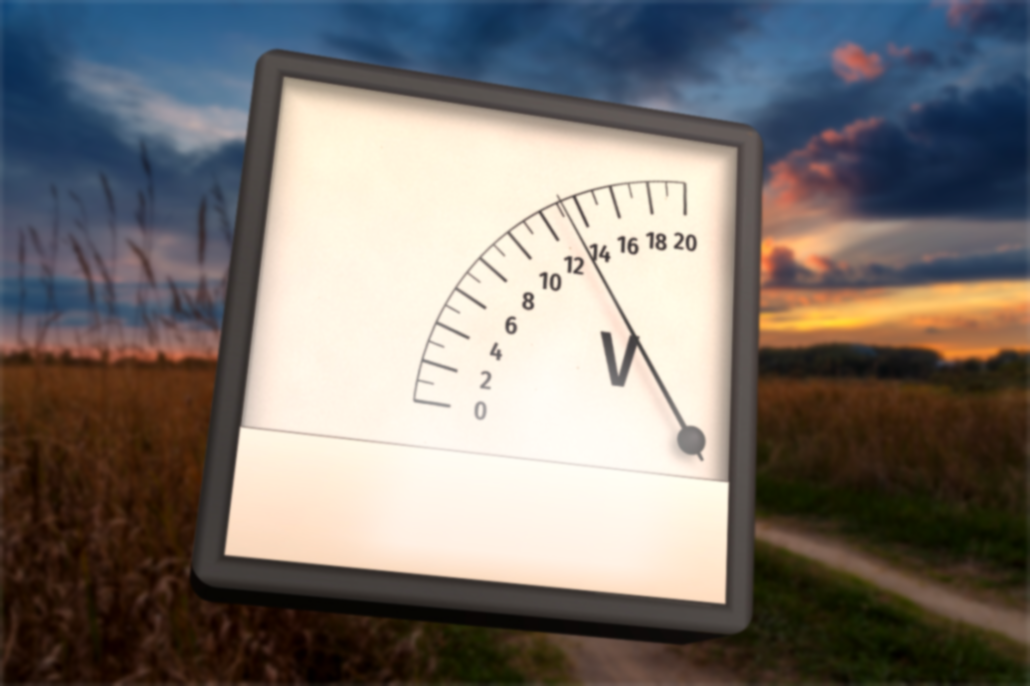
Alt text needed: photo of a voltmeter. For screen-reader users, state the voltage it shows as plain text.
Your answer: 13 V
